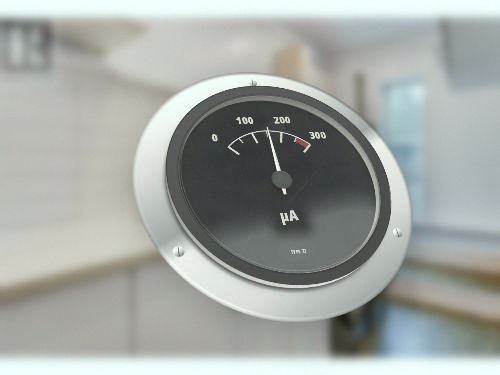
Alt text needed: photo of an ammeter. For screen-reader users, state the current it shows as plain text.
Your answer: 150 µA
